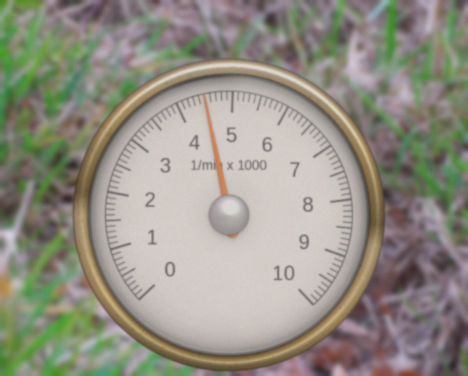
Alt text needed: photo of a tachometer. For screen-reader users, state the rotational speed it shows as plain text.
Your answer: 4500 rpm
